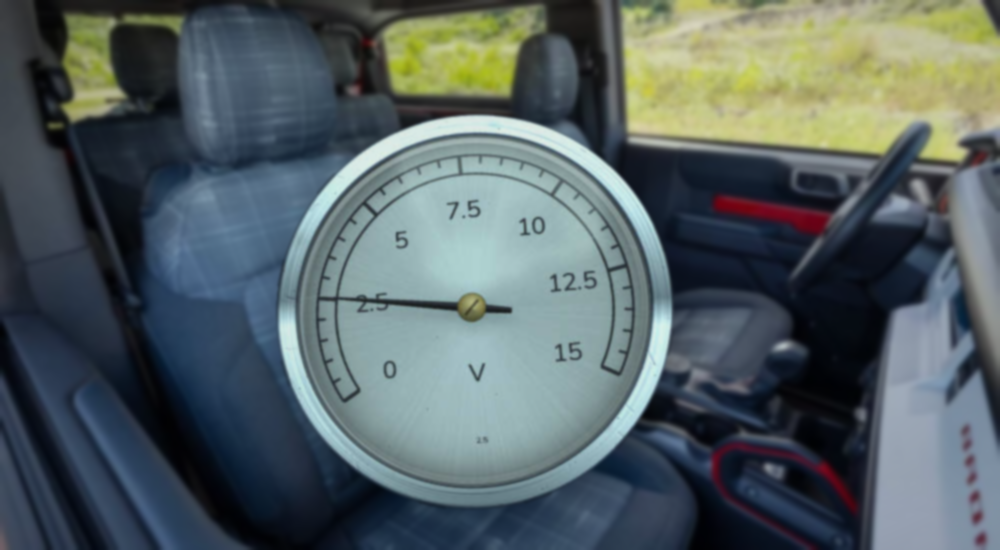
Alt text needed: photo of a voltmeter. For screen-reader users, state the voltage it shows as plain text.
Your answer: 2.5 V
